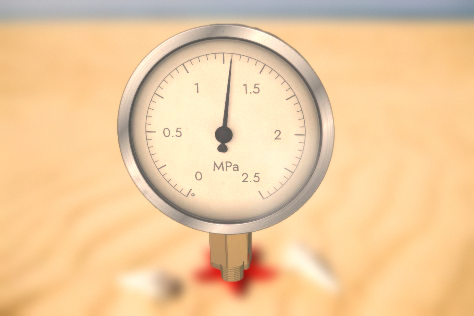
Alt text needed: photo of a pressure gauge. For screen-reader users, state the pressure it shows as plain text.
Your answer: 1.3 MPa
